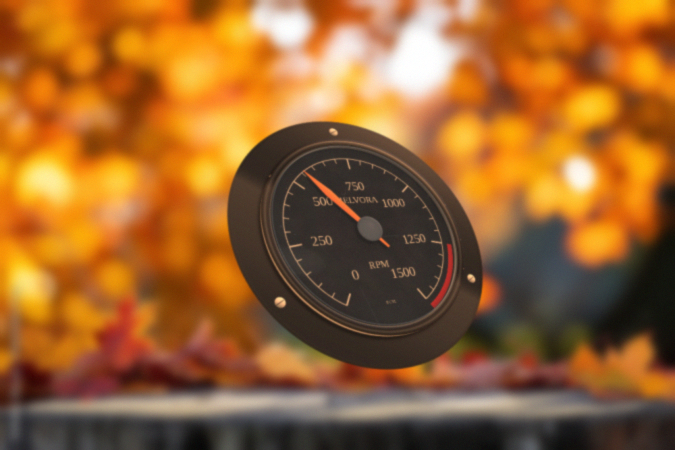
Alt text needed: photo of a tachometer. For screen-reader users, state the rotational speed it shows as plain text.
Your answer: 550 rpm
